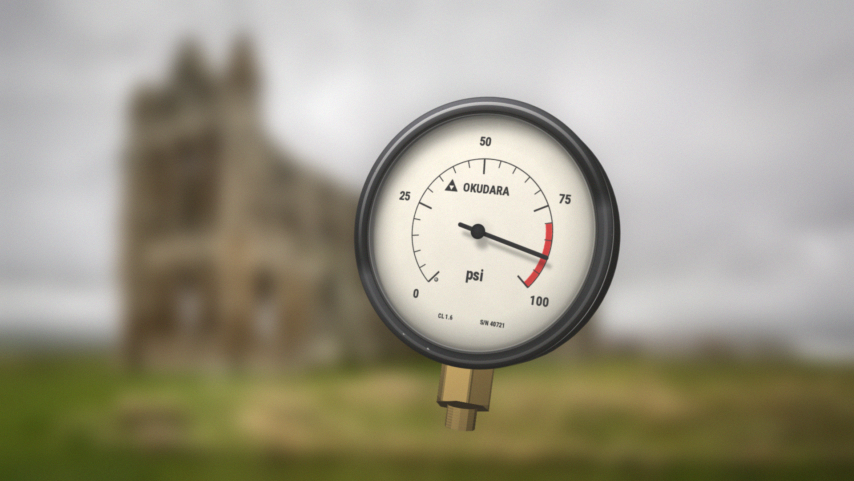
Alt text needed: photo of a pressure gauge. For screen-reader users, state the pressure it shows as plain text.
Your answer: 90 psi
